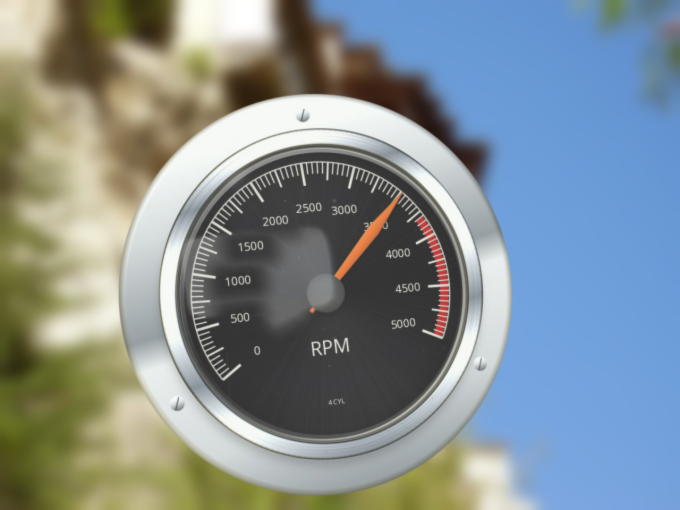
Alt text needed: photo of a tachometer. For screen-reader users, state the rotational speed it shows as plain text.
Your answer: 3500 rpm
